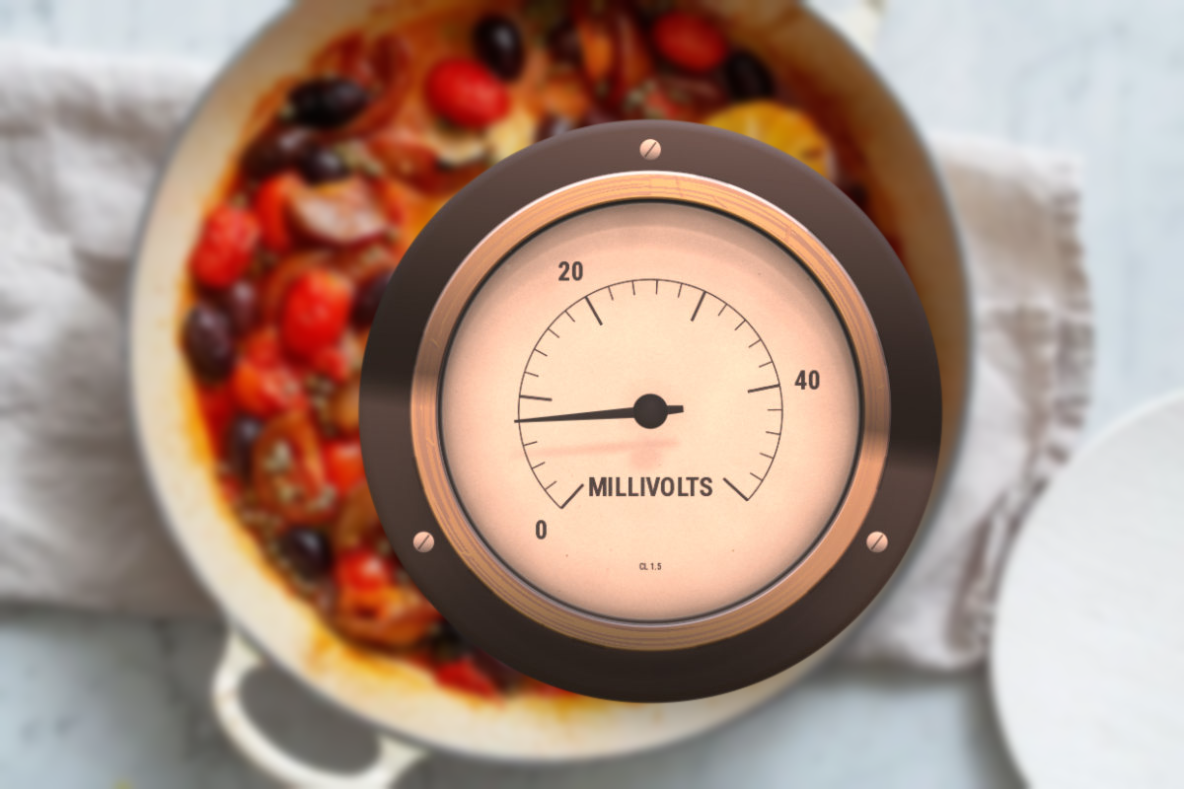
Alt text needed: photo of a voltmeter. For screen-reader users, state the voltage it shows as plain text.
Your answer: 8 mV
